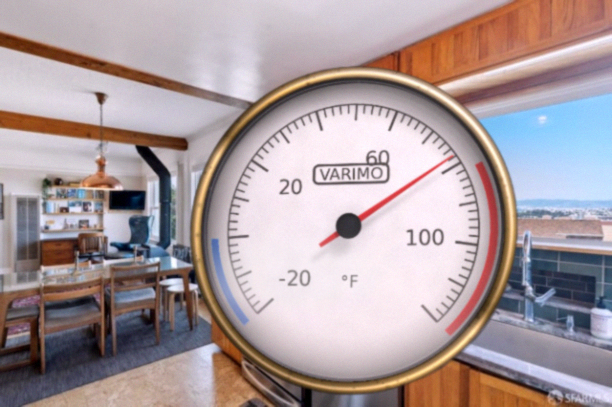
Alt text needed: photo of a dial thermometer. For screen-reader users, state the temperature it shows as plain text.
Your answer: 78 °F
